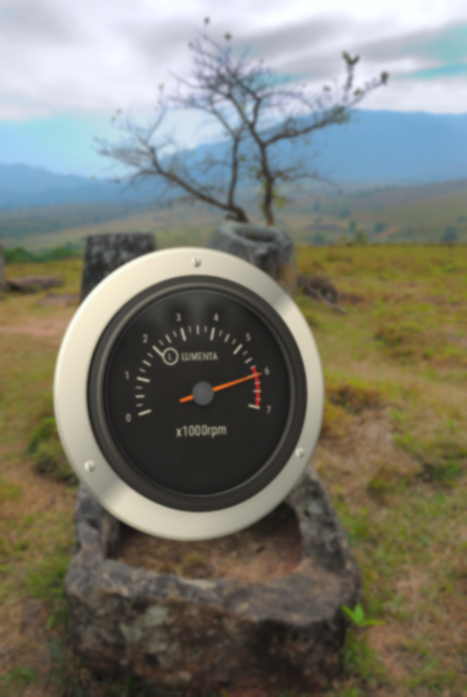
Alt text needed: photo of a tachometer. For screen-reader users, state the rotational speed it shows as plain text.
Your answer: 6000 rpm
